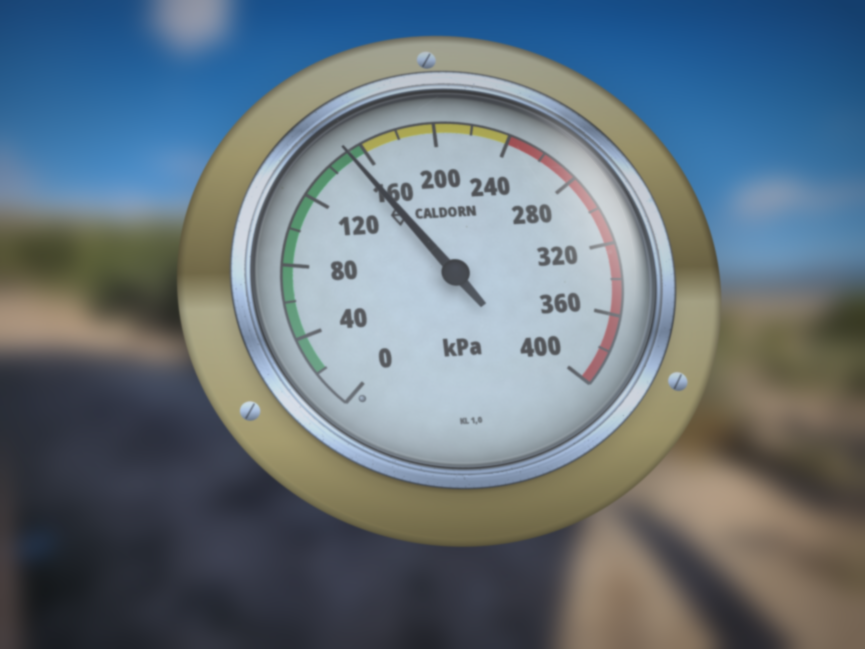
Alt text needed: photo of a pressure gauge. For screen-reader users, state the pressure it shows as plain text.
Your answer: 150 kPa
